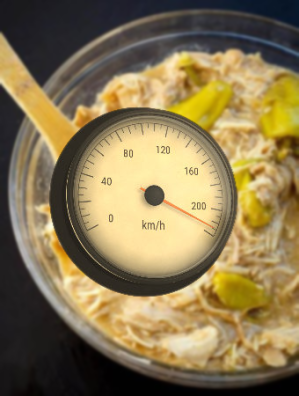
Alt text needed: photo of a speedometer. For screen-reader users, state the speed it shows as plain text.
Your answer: 215 km/h
